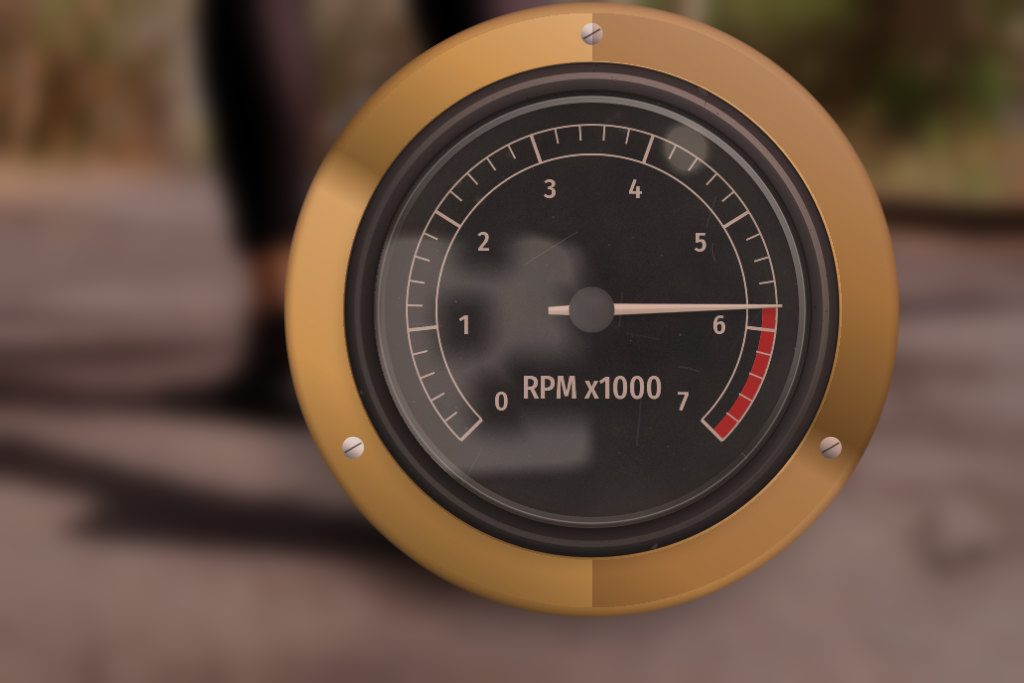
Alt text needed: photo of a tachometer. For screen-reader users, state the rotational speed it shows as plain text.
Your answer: 5800 rpm
